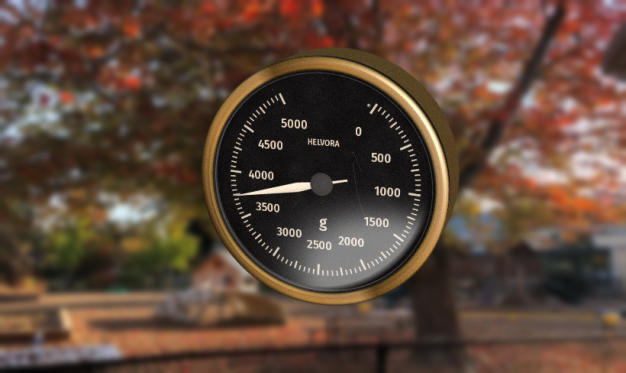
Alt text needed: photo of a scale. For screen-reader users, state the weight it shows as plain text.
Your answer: 3750 g
